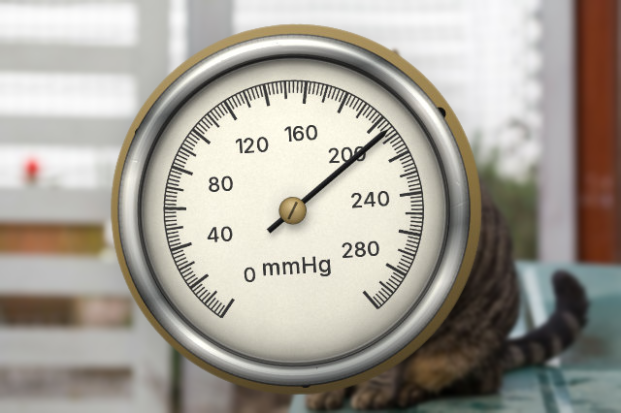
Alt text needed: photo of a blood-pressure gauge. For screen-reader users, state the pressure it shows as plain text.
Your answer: 206 mmHg
